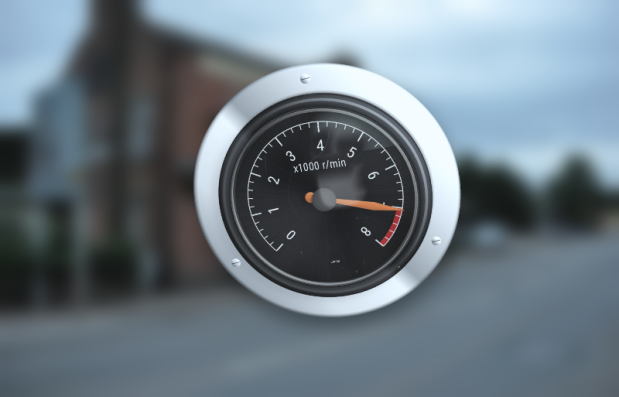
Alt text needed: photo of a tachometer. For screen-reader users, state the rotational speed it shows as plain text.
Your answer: 7000 rpm
